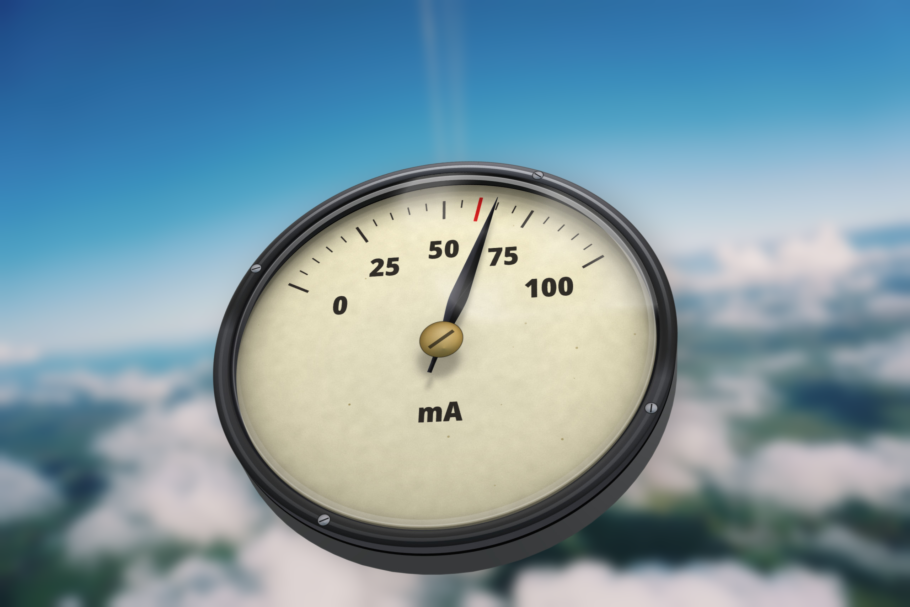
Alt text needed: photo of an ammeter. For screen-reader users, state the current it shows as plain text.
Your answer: 65 mA
